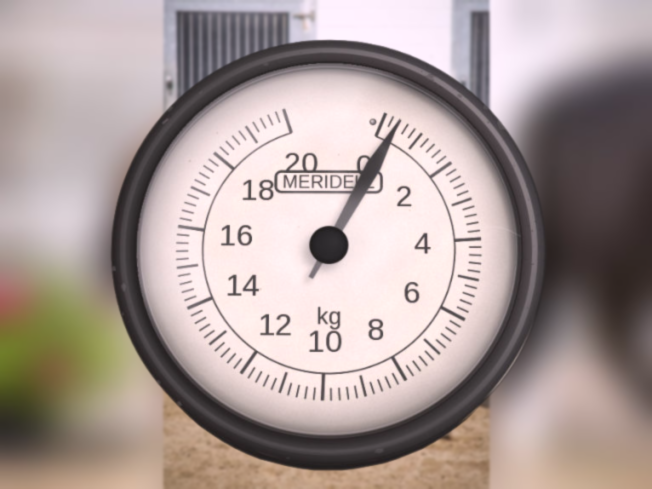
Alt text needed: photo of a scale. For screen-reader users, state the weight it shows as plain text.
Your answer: 0.4 kg
